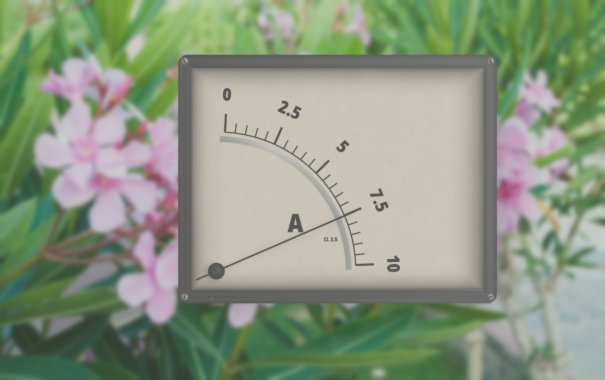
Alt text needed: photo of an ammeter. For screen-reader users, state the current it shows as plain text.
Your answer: 7.5 A
